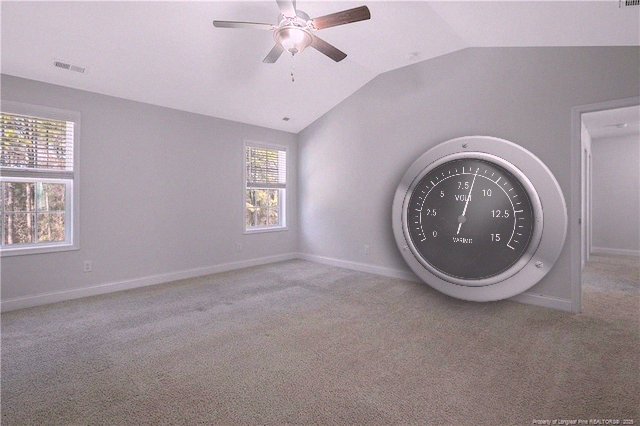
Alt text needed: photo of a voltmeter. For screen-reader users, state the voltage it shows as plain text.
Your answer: 8.5 V
